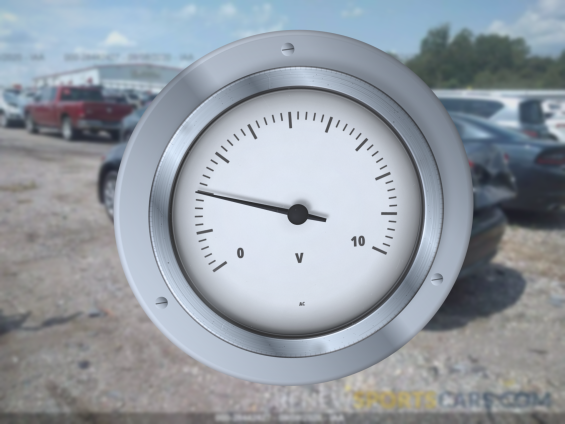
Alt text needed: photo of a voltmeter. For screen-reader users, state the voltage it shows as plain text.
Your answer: 2 V
